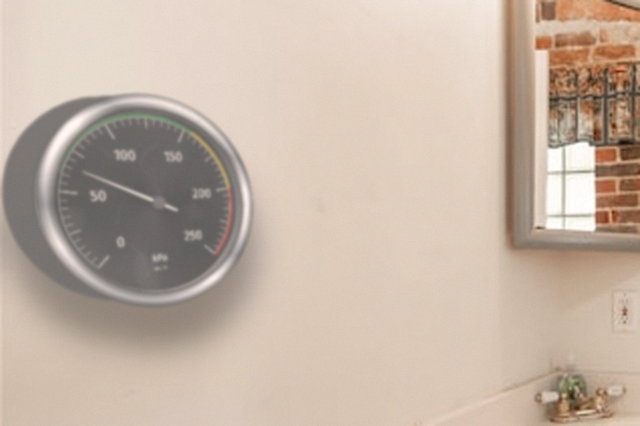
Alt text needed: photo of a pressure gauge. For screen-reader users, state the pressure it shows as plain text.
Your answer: 65 kPa
